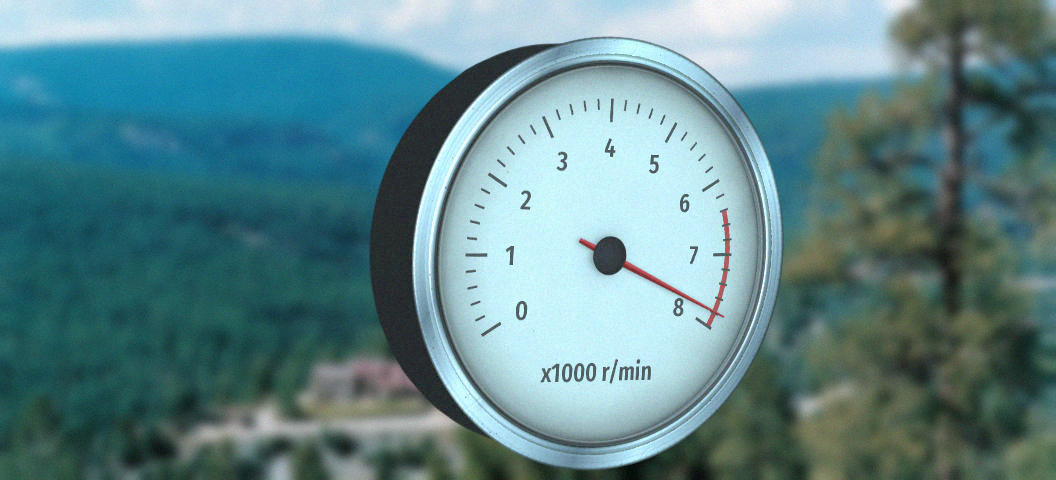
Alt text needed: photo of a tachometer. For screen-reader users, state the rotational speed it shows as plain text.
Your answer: 7800 rpm
